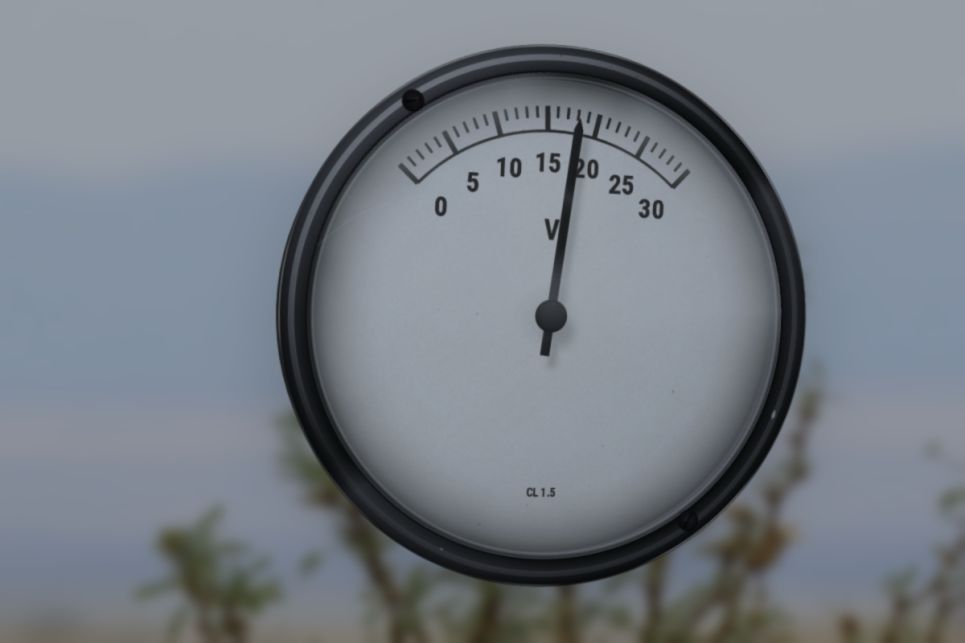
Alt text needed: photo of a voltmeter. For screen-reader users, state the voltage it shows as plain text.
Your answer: 18 V
